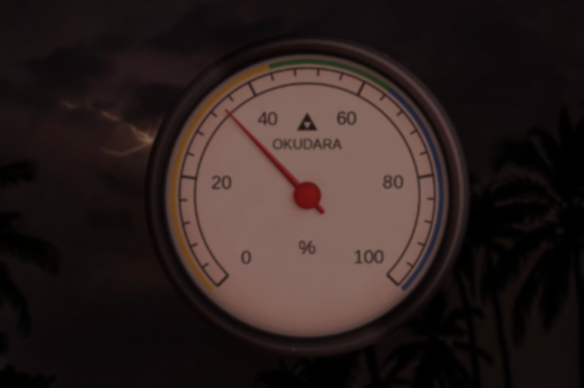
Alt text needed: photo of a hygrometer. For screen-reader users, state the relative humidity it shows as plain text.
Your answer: 34 %
